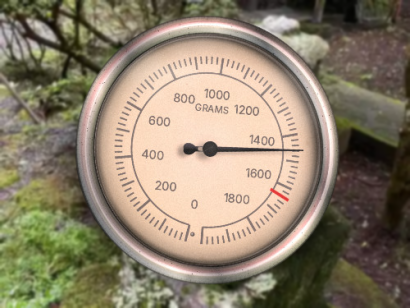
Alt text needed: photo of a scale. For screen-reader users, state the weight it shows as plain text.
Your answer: 1460 g
